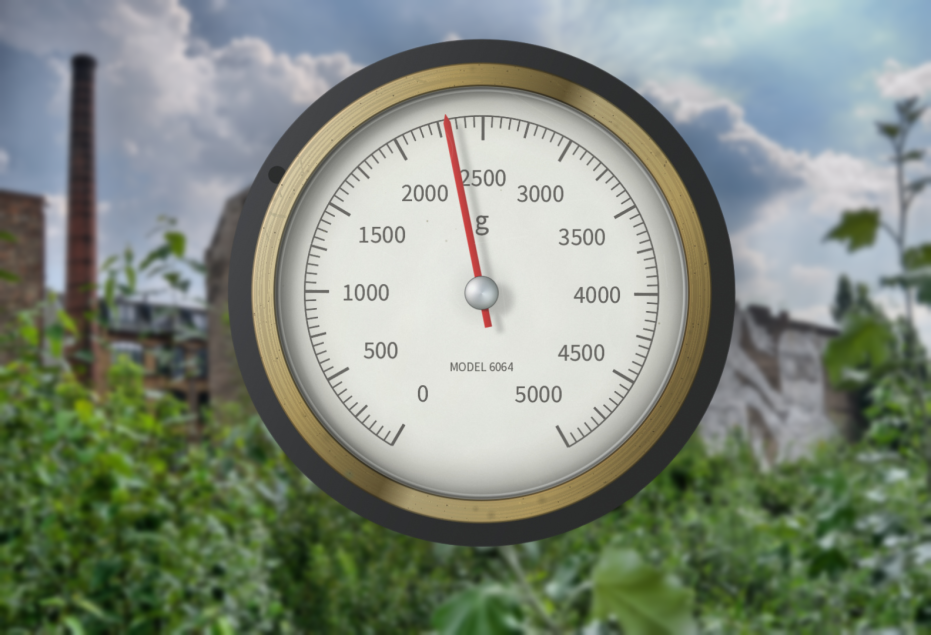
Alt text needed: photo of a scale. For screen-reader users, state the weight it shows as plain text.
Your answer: 2300 g
